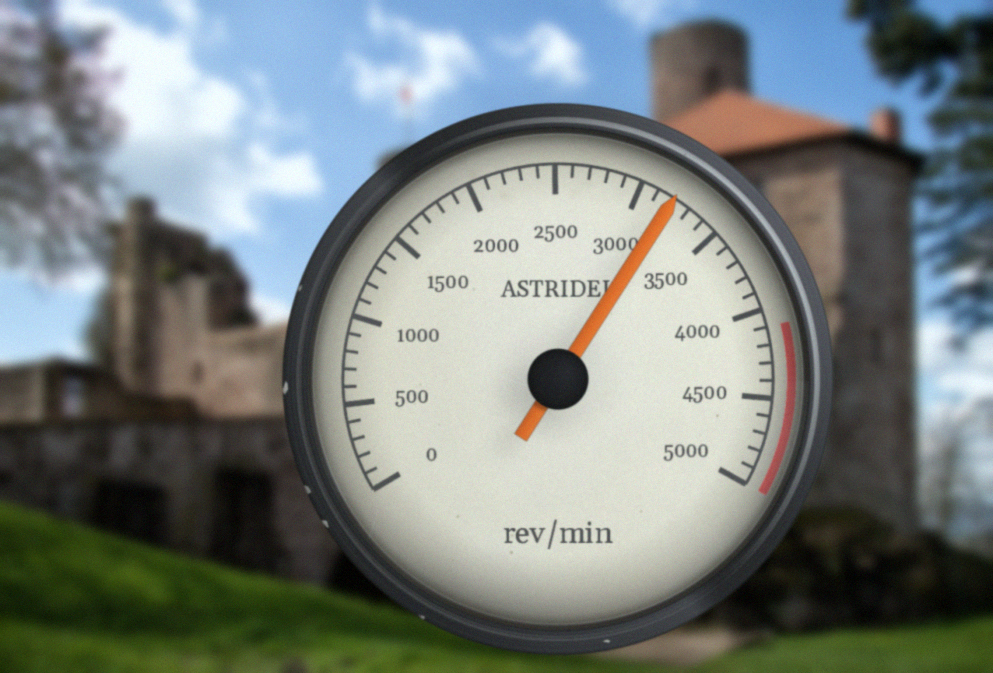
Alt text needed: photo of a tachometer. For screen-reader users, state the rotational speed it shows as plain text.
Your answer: 3200 rpm
